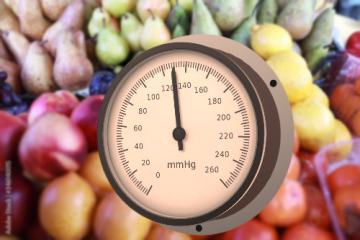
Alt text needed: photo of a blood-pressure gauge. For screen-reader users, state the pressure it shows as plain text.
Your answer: 130 mmHg
